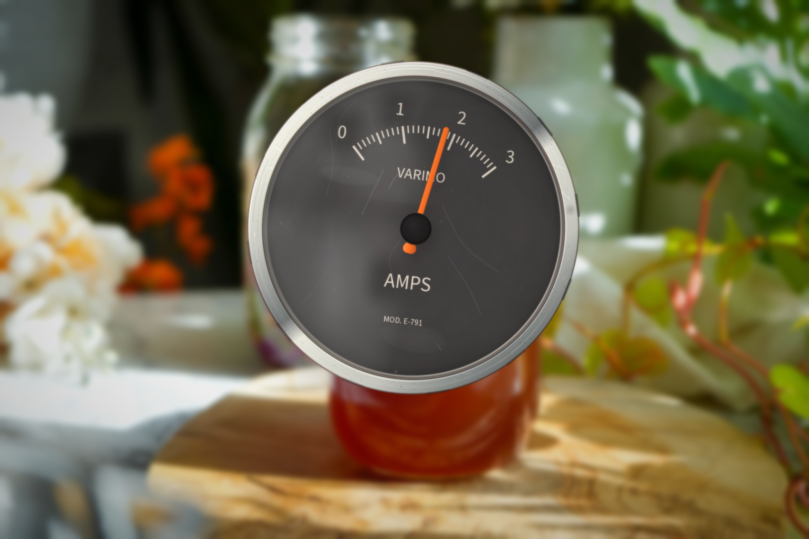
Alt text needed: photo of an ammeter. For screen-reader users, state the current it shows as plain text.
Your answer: 1.8 A
